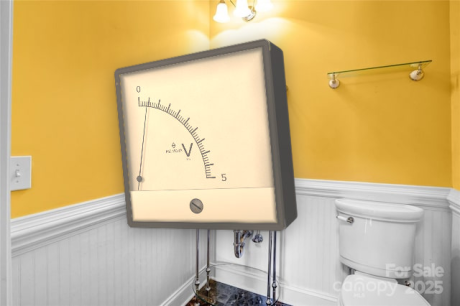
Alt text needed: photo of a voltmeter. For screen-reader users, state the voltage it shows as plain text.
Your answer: 0.5 V
